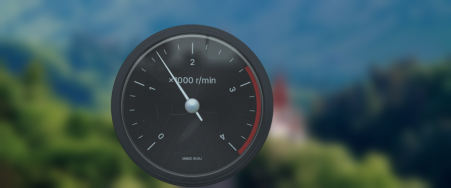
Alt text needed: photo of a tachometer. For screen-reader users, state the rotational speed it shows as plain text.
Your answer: 1500 rpm
